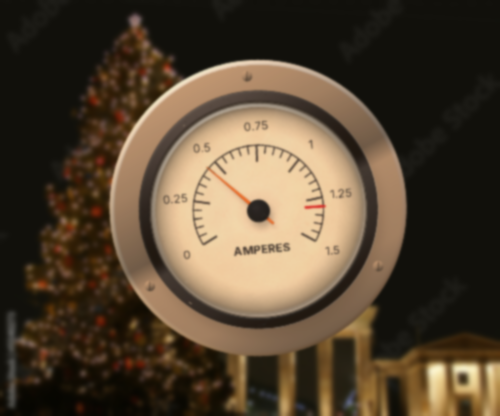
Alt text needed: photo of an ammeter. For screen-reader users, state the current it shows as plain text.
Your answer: 0.45 A
